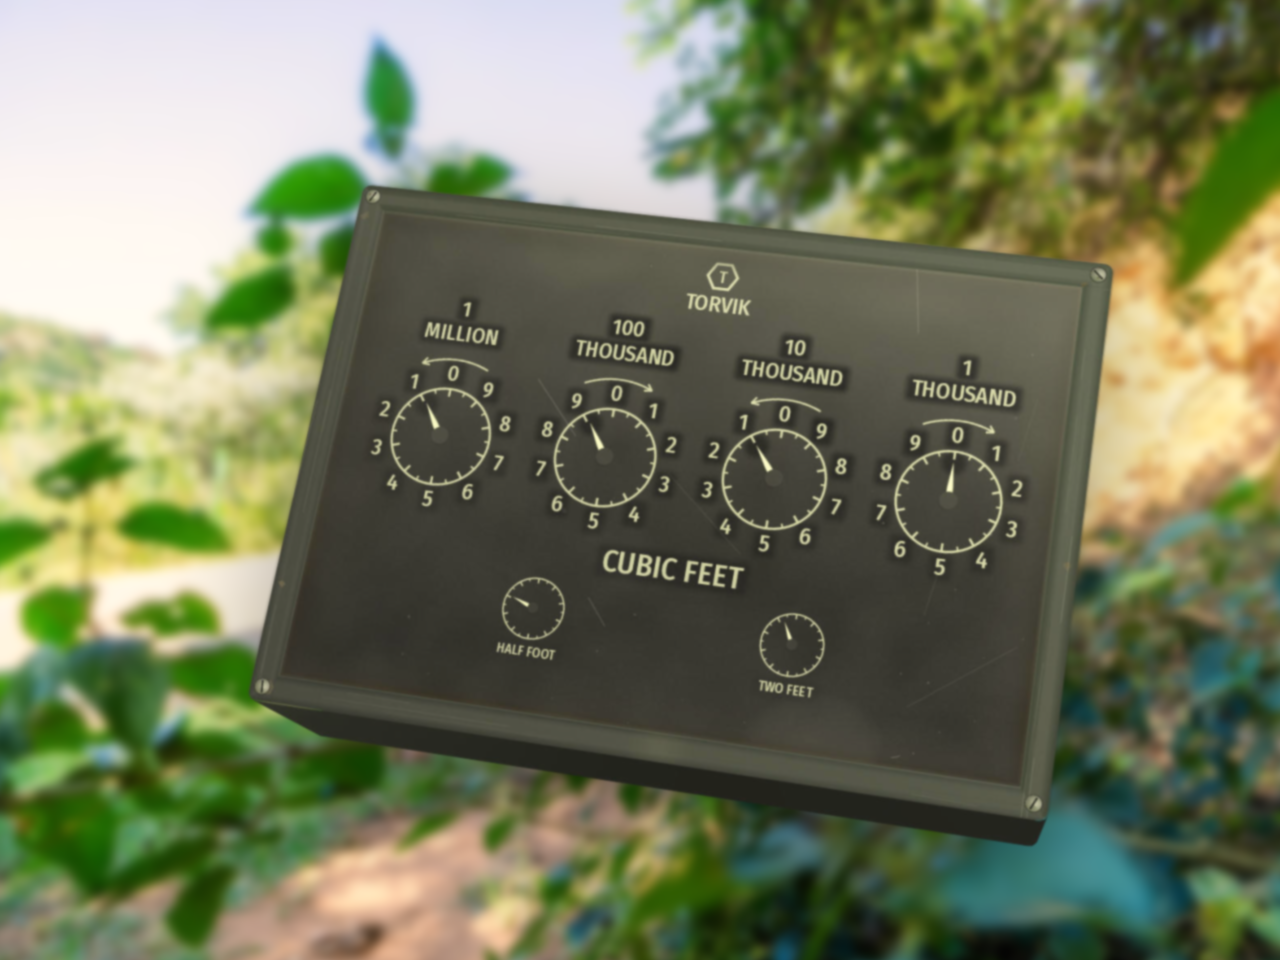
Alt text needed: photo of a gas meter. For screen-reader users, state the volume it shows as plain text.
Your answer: 91000 ft³
